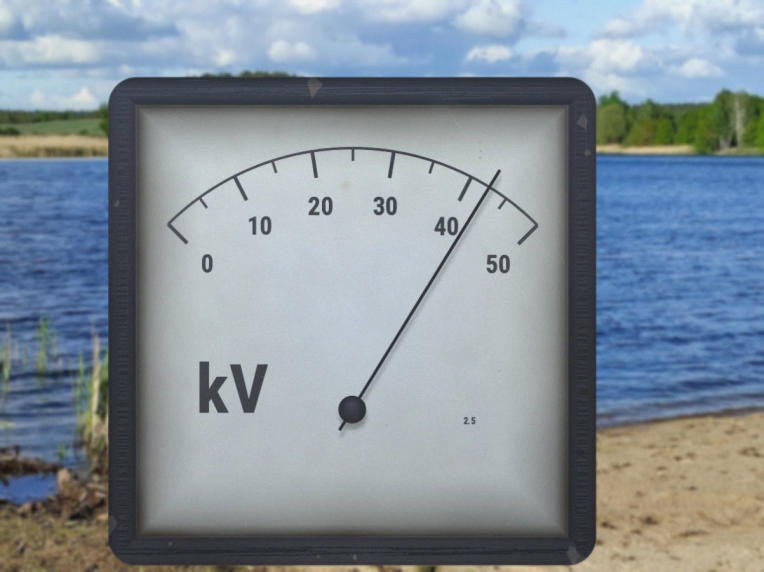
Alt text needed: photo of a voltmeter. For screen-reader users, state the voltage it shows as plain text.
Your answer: 42.5 kV
